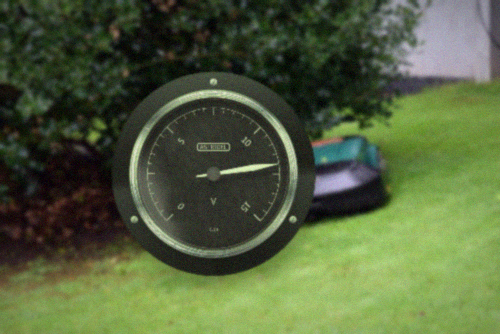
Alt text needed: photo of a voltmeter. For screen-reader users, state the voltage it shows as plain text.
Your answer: 12 V
